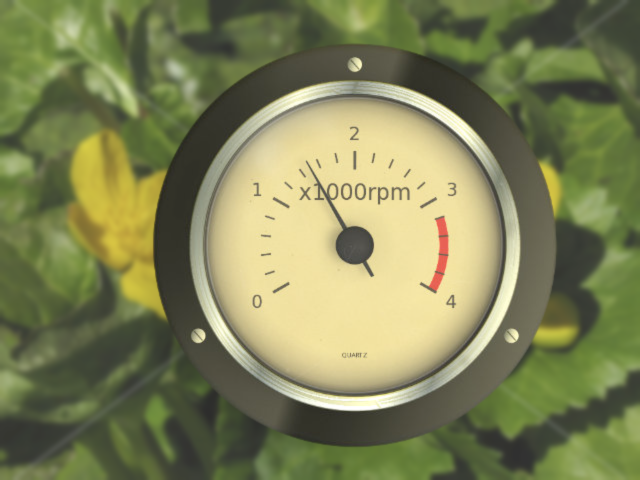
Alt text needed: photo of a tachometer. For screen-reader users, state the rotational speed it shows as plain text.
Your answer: 1500 rpm
